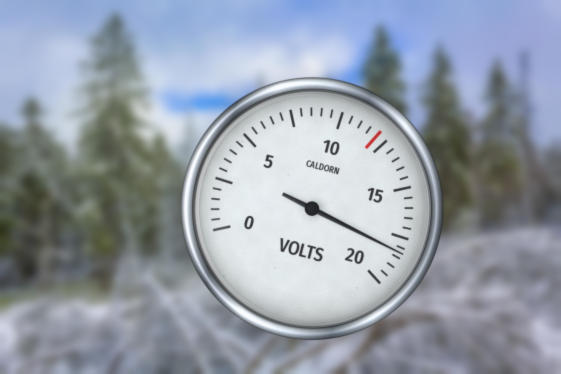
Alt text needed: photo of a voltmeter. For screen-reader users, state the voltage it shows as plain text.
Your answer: 18.25 V
